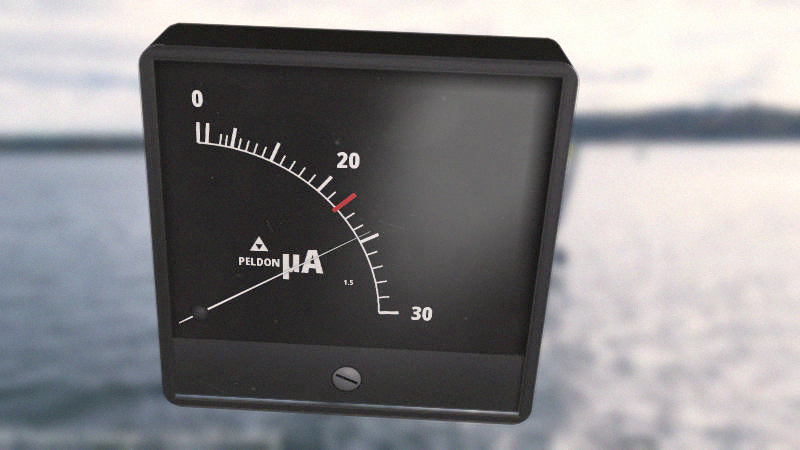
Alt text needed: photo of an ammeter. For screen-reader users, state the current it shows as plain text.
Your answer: 24.5 µA
